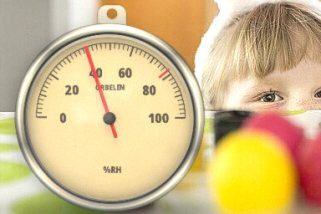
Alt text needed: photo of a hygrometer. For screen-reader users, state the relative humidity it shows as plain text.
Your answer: 40 %
